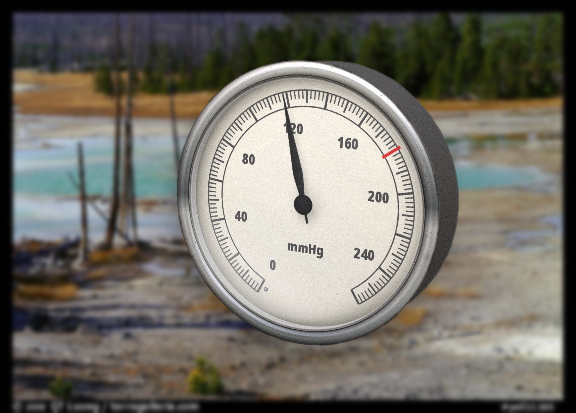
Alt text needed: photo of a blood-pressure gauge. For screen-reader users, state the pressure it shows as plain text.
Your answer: 120 mmHg
